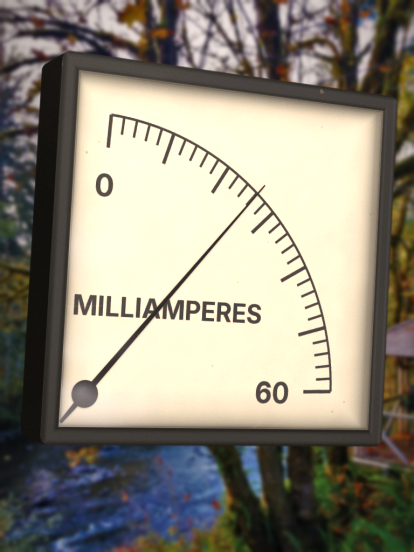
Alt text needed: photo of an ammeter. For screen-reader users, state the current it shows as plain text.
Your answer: 26 mA
